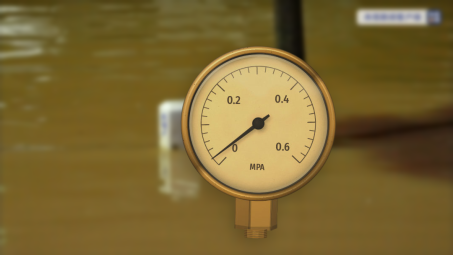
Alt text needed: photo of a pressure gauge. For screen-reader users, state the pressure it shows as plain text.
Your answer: 0.02 MPa
